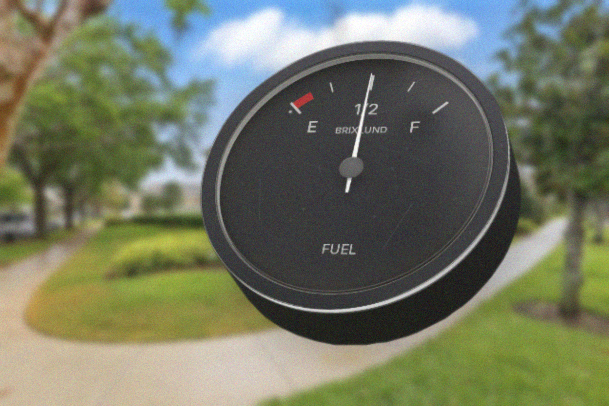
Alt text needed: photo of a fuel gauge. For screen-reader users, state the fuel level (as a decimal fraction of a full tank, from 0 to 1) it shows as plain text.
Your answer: 0.5
